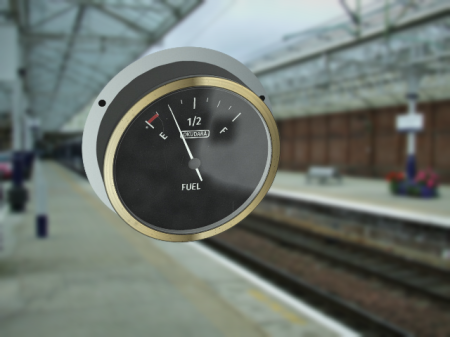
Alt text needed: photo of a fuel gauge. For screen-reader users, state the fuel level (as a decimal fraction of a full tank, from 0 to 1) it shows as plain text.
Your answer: 0.25
